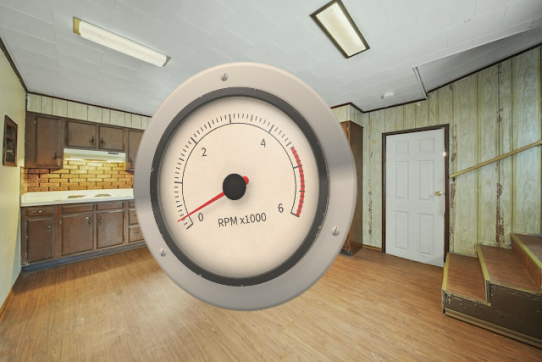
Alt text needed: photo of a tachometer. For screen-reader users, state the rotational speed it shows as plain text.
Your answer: 200 rpm
